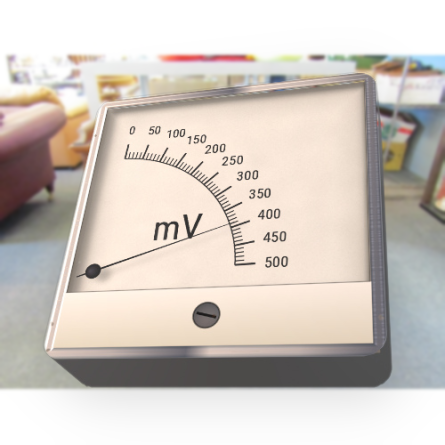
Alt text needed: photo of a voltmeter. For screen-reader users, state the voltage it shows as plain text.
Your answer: 400 mV
